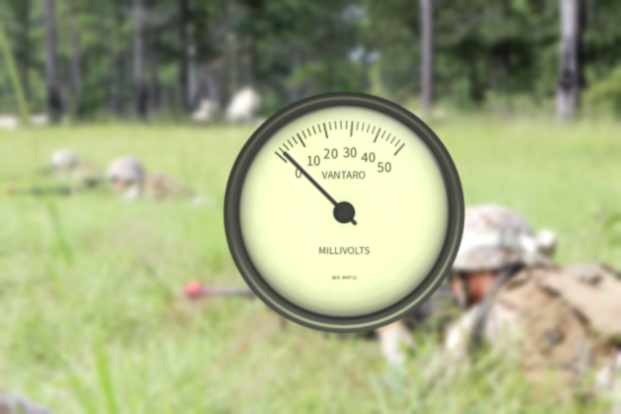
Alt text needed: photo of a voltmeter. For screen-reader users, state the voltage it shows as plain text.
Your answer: 2 mV
